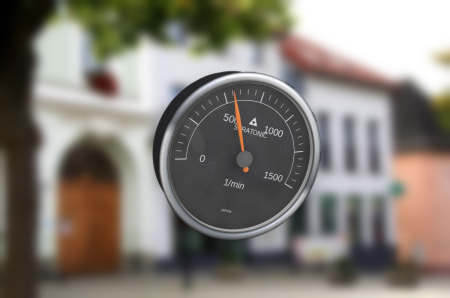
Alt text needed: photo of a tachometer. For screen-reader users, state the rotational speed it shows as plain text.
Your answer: 550 rpm
